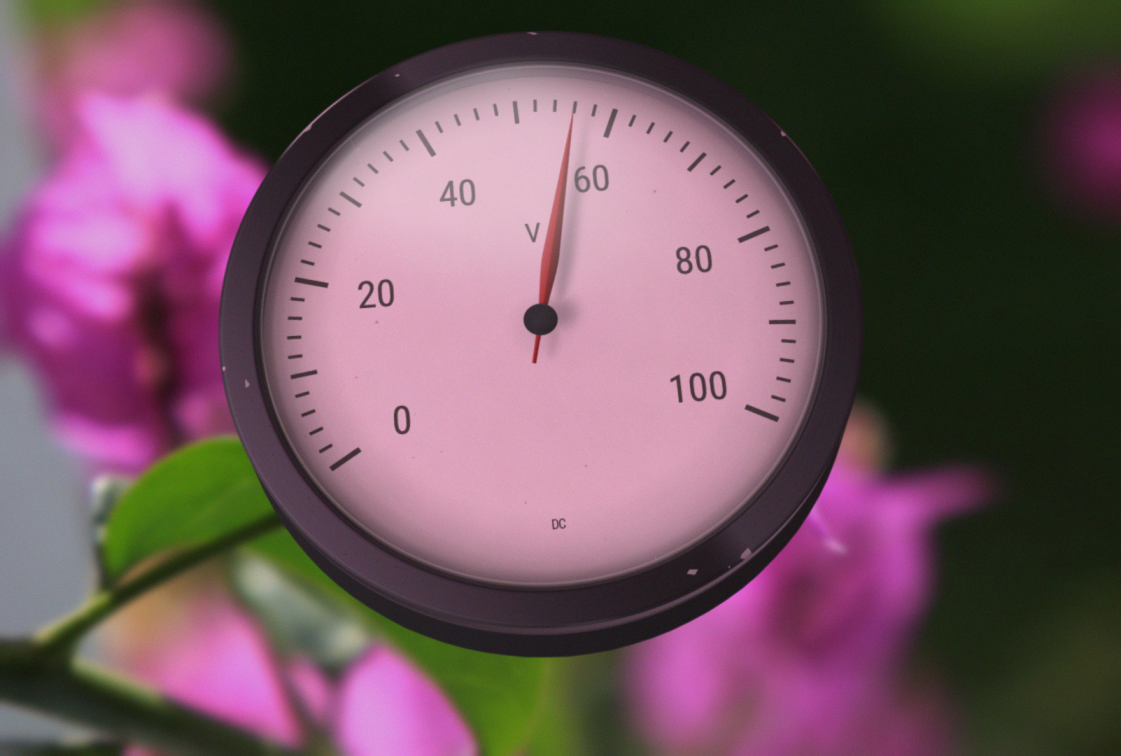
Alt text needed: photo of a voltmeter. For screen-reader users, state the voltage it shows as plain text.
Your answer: 56 V
